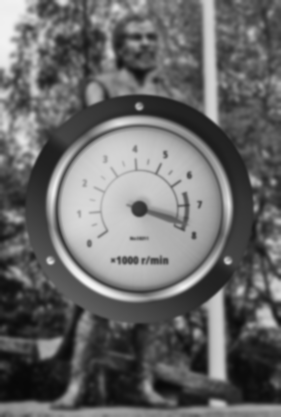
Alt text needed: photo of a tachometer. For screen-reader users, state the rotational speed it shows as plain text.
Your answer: 7750 rpm
